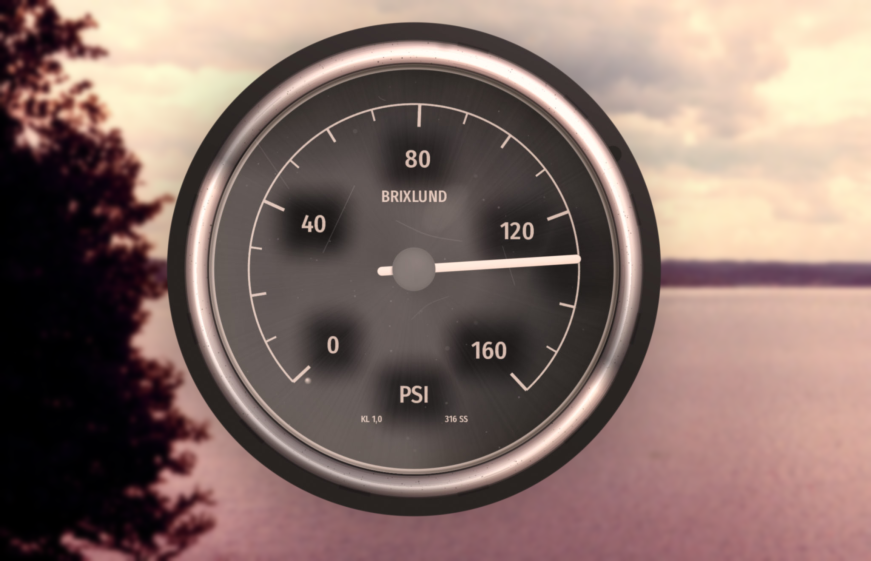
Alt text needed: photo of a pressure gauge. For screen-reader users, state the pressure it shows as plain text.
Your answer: 130 psi
